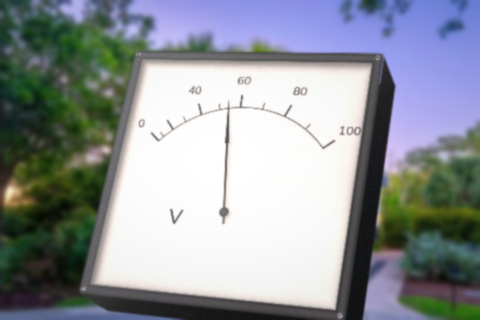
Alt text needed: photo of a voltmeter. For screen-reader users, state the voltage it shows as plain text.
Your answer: 55 V
